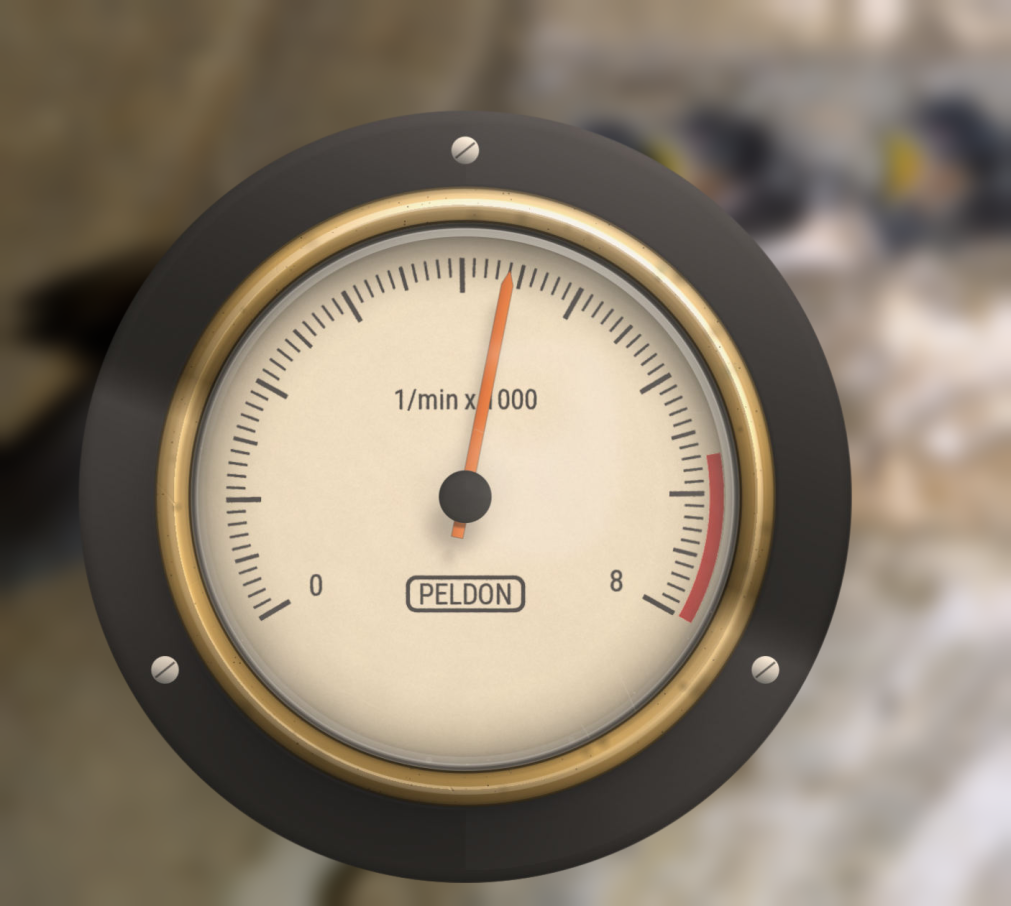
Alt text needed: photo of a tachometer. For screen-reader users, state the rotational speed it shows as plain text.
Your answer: 4400 rpm
